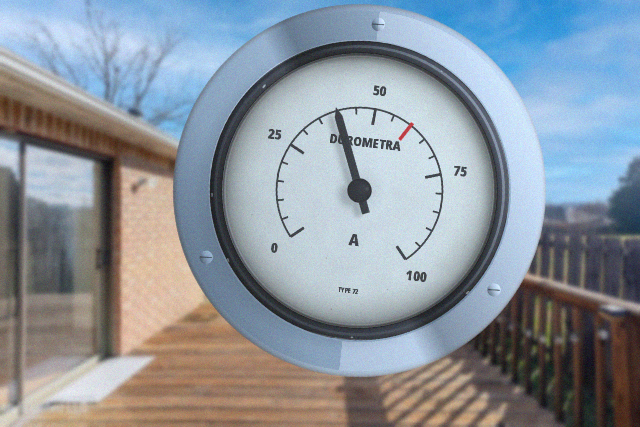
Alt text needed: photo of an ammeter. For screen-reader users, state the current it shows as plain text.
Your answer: 40 A
